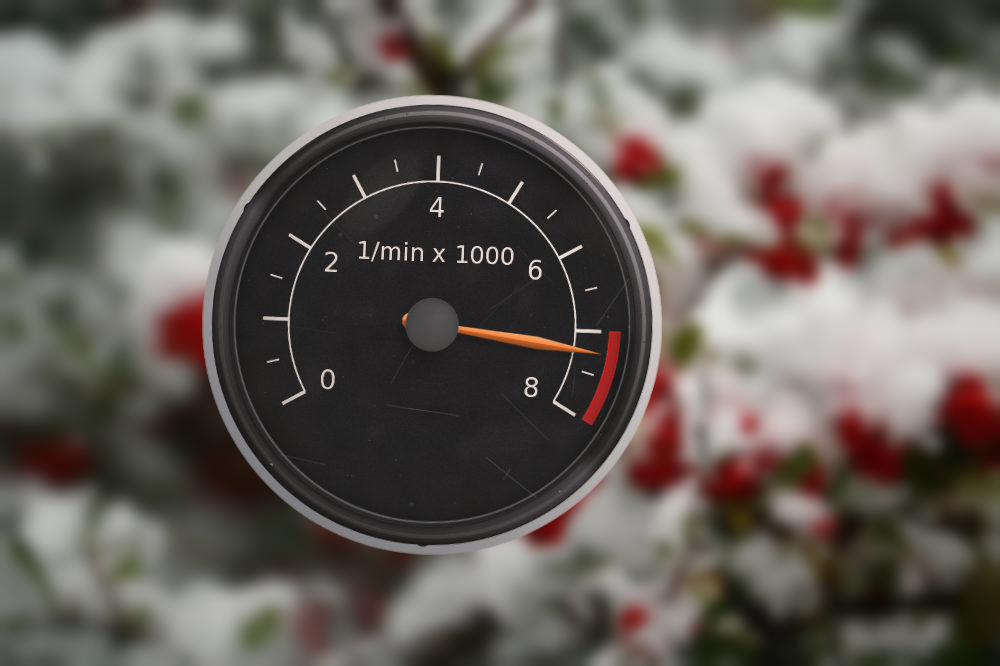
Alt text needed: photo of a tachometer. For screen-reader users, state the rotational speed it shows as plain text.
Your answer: 7250 rpm
